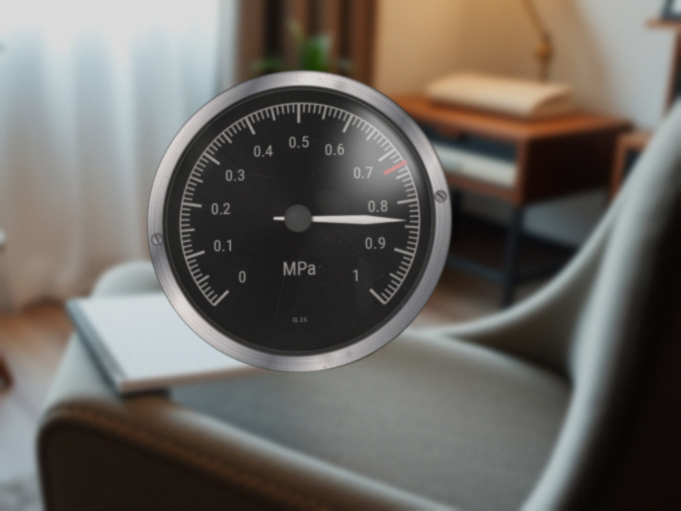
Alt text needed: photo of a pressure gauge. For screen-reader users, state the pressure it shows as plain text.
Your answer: 0.84 MPa
